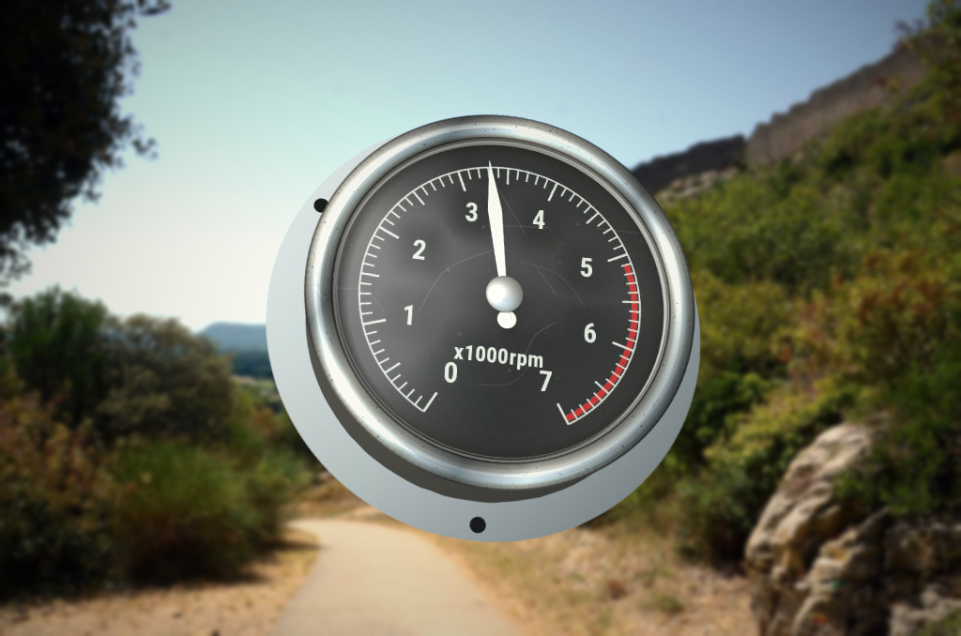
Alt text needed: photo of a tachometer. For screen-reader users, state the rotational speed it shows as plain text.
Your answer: 3300 rpm
